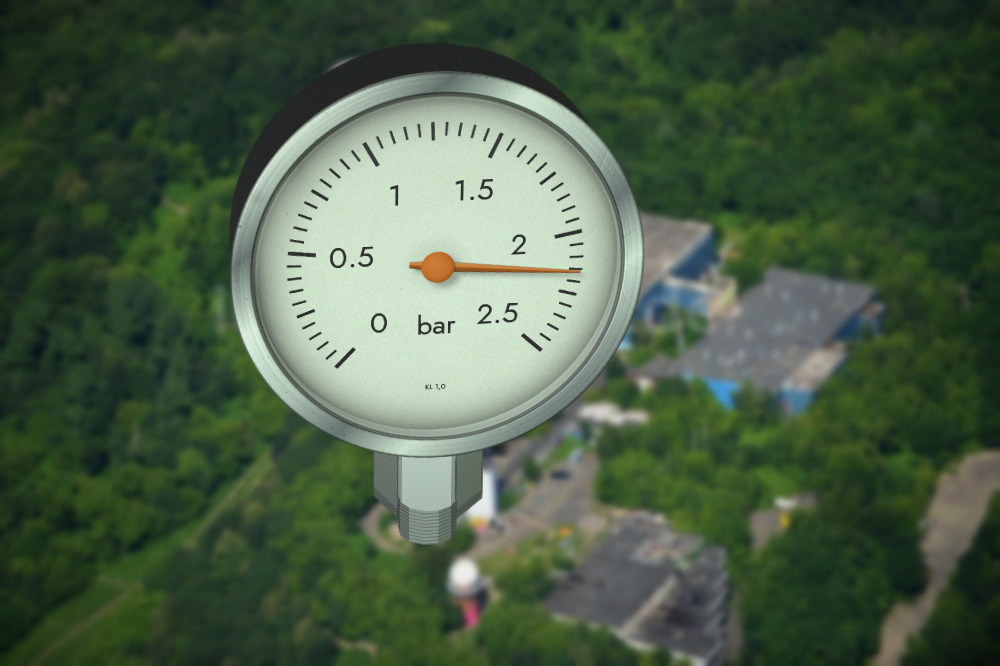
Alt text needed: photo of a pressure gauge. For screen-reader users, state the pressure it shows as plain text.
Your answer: 2.15 bar
